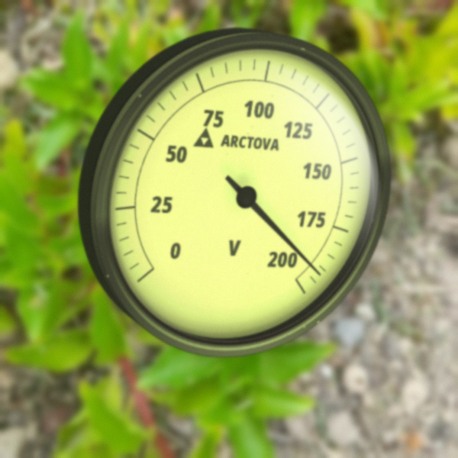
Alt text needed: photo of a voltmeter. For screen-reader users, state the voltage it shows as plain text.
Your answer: 192.5 V
